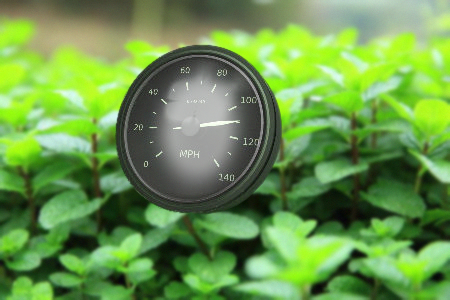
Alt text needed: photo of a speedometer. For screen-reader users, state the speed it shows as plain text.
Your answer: 110 mph
